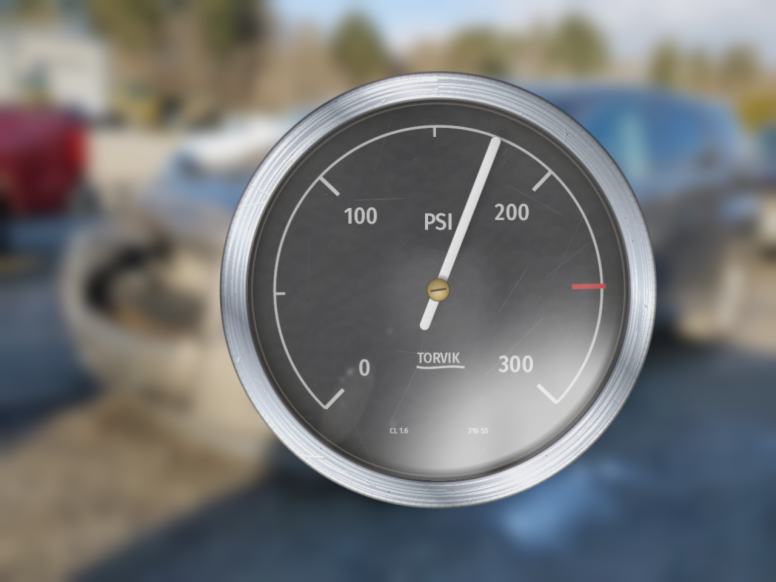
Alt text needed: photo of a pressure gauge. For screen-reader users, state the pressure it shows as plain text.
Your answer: 175 psi
